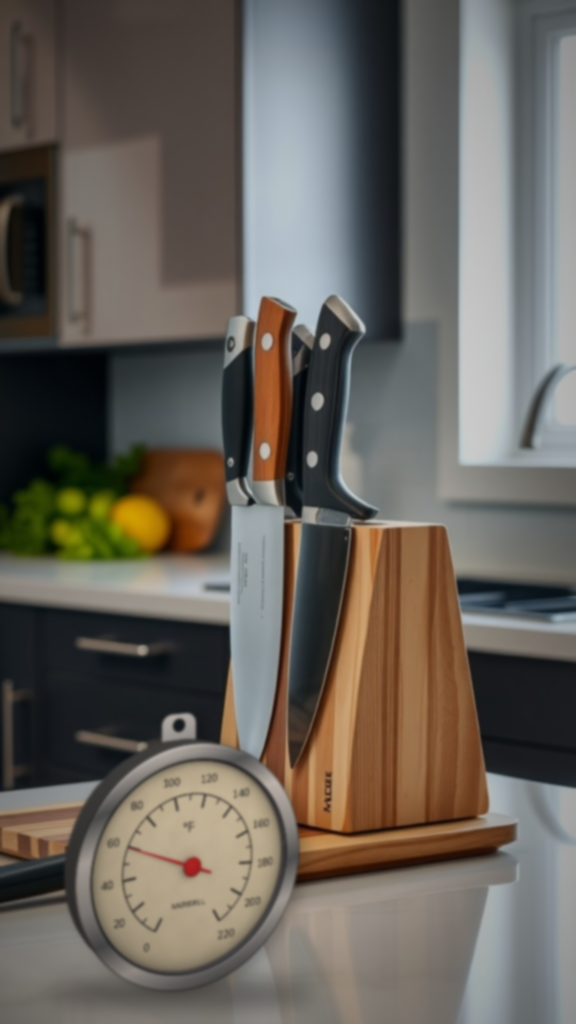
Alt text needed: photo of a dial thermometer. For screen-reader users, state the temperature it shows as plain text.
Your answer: 60 °F
